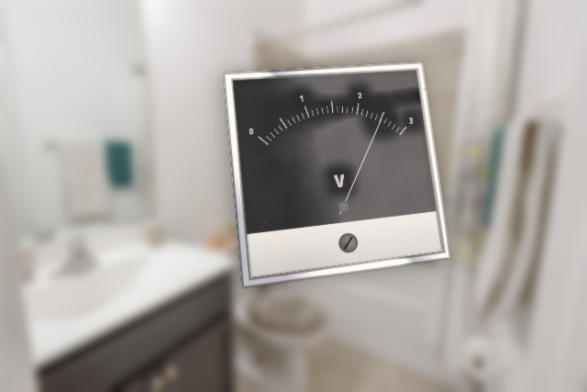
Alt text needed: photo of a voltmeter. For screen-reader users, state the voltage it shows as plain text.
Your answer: 2.5 V
